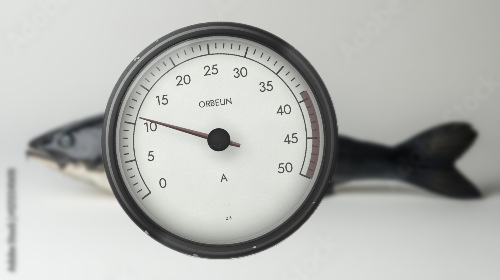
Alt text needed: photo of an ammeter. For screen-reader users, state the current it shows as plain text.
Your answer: 11 A
